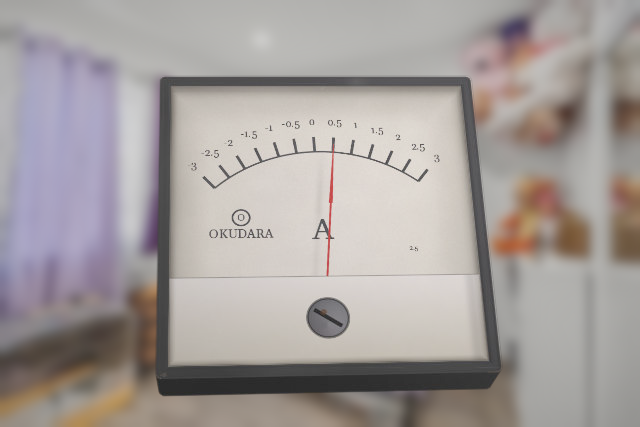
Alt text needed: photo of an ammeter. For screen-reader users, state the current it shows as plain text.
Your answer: 0.5 A
